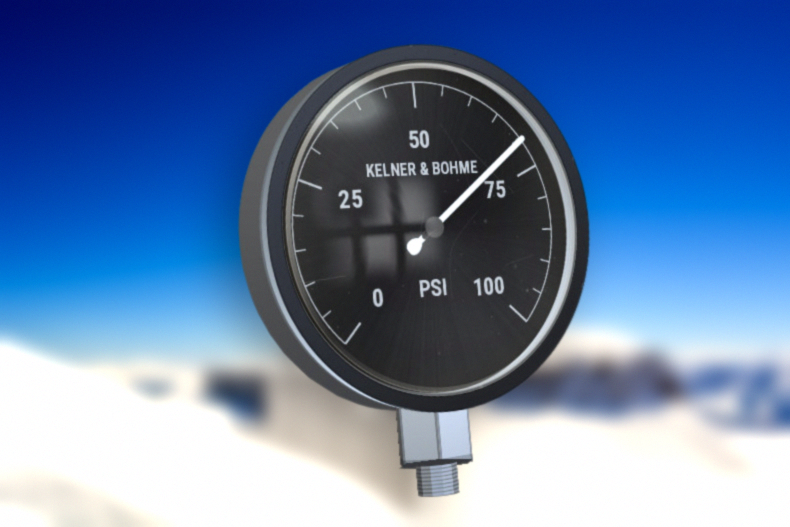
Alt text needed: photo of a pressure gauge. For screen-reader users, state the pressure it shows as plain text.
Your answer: 70 psi
